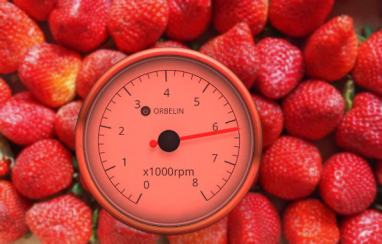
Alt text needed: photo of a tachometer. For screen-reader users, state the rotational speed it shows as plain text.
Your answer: 6200 rpm
